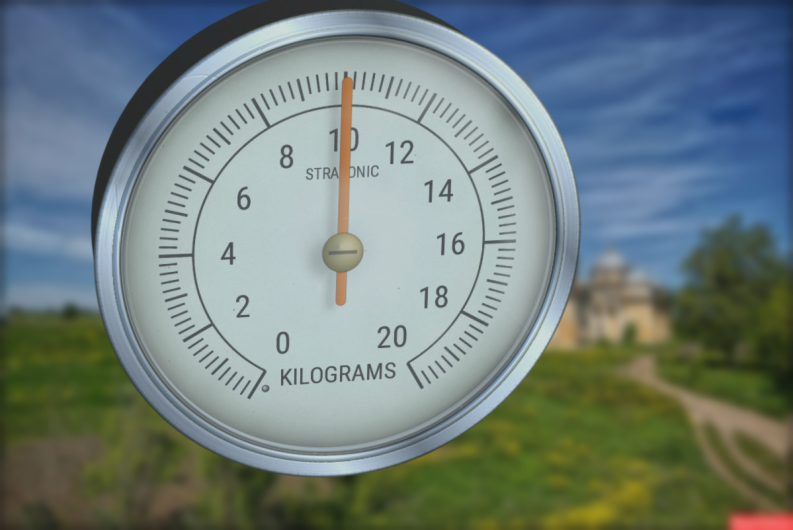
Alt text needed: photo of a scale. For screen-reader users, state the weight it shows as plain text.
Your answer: 10 kg
